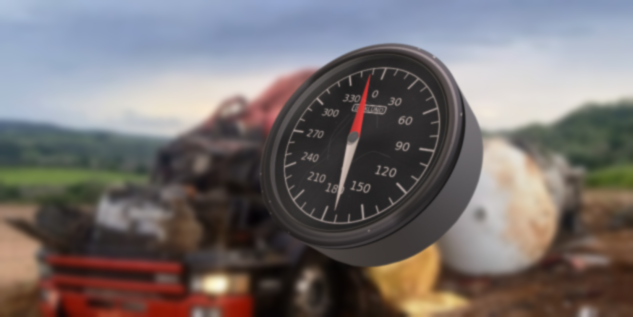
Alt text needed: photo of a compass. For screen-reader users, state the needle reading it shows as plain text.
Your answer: 350 °
